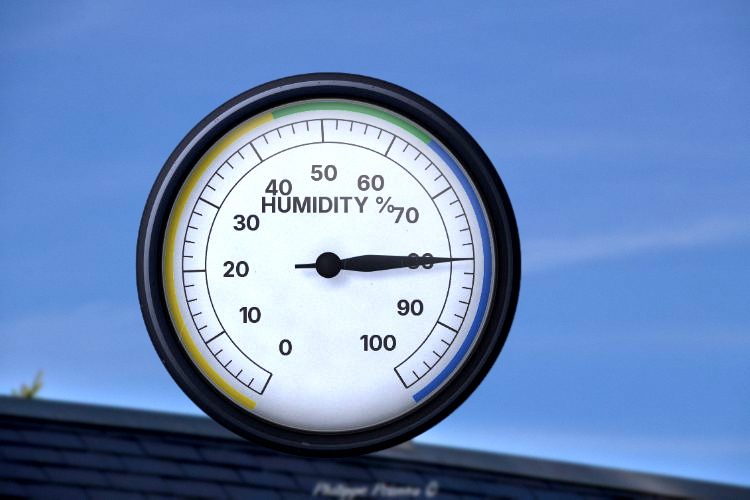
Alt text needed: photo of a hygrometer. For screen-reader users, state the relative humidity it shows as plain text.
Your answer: 80 %
